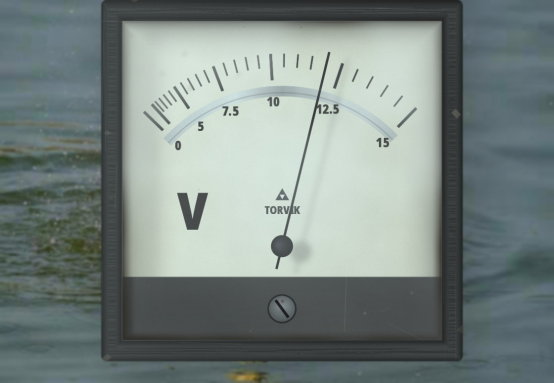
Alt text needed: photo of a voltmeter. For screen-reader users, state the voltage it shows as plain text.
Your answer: 12 V
